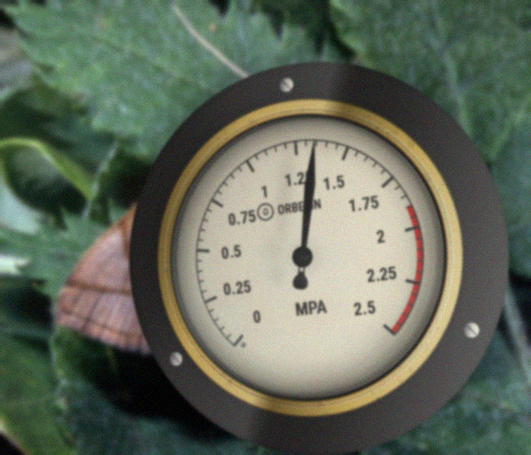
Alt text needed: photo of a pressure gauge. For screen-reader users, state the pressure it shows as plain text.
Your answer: 1.35 MPa
